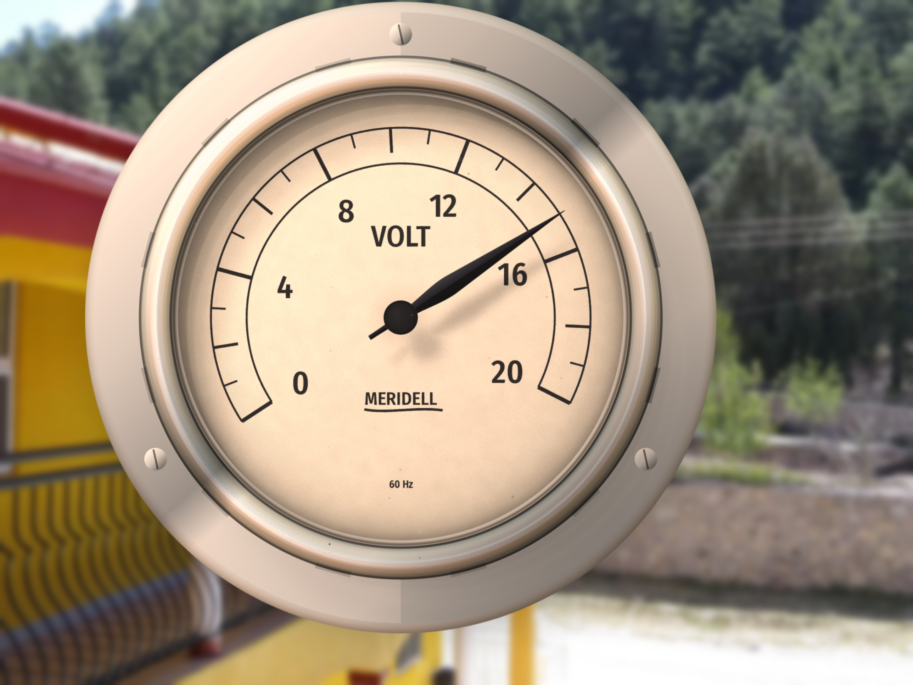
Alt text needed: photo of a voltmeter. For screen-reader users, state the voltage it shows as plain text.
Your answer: 15 V
